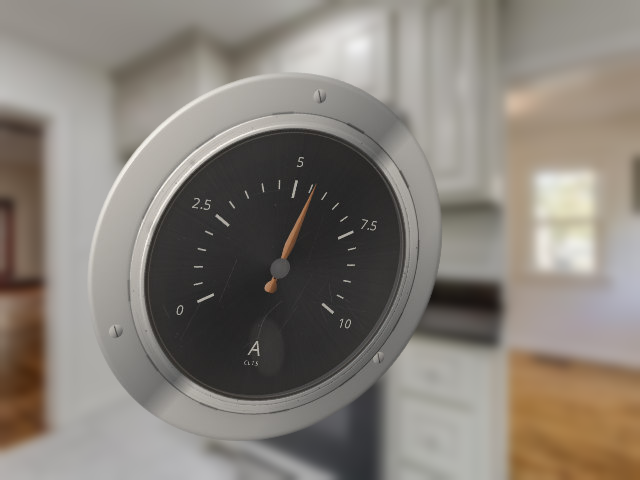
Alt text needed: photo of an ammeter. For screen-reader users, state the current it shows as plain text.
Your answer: 5.5 A
